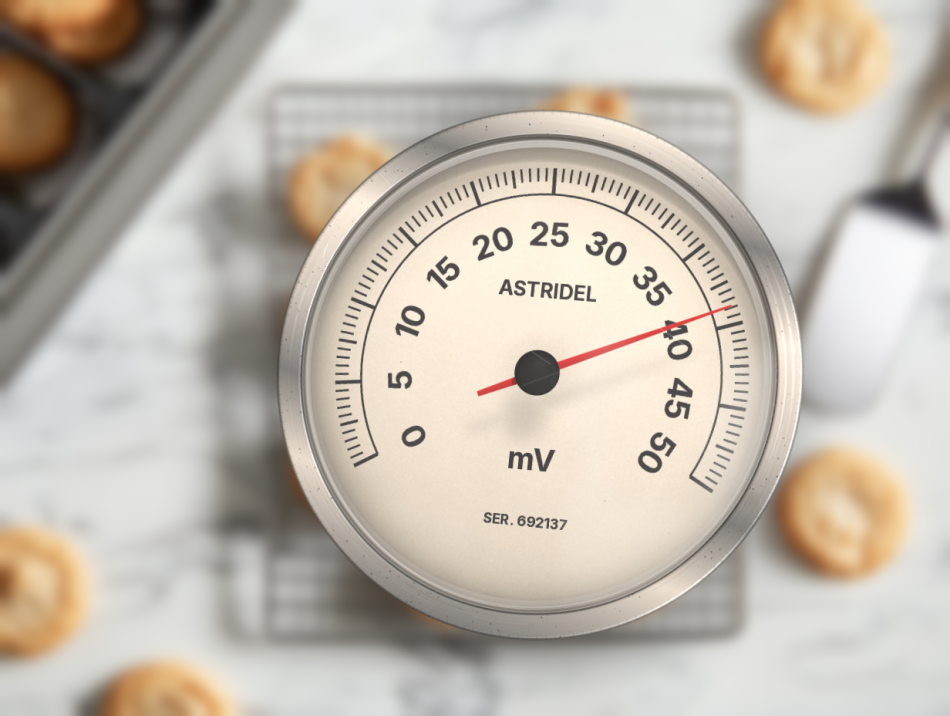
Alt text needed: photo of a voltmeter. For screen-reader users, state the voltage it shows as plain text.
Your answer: 39 mV
